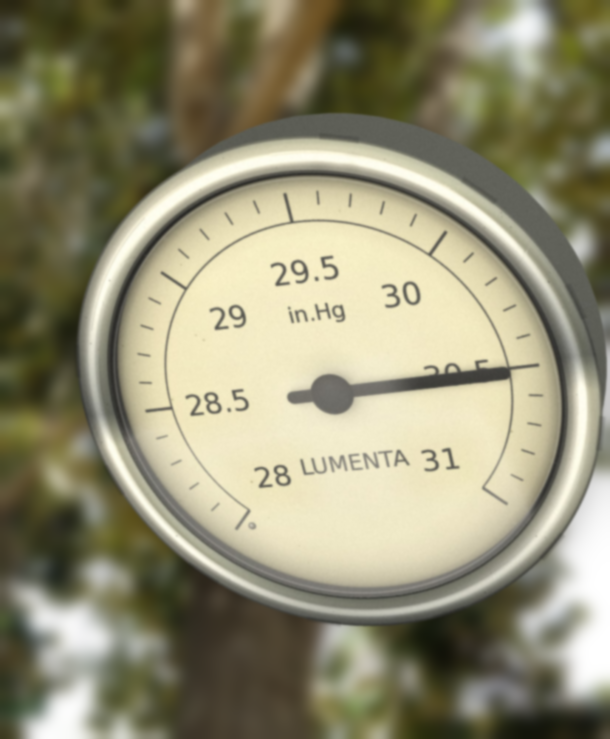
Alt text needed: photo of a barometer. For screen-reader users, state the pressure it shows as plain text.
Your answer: 30.5 inHg
